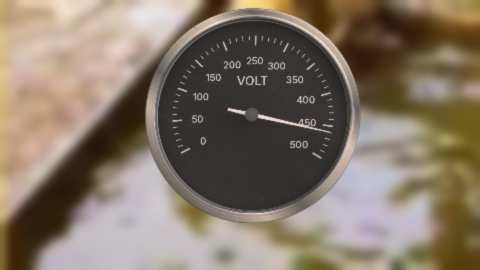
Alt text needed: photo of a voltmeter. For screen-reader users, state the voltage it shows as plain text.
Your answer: 460 V
